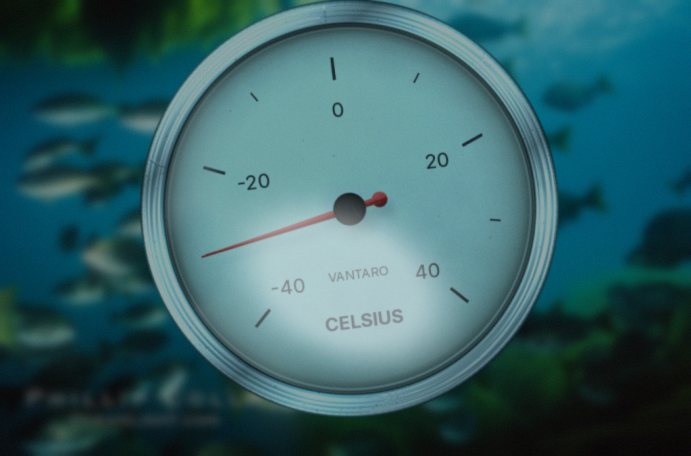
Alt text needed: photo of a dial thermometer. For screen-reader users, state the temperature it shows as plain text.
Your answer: -30 °C
